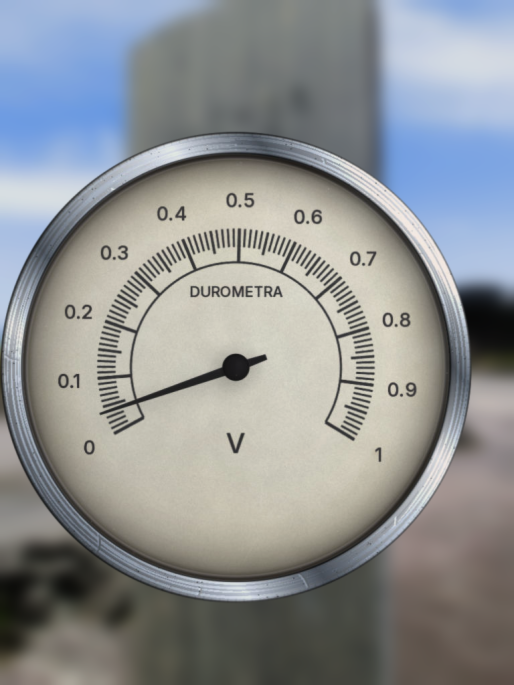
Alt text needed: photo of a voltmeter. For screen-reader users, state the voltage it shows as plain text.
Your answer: 0.04 V
